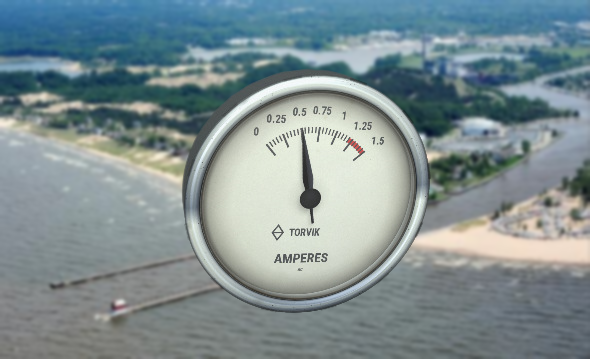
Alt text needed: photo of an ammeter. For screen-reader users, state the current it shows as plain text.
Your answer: 0.5 A
